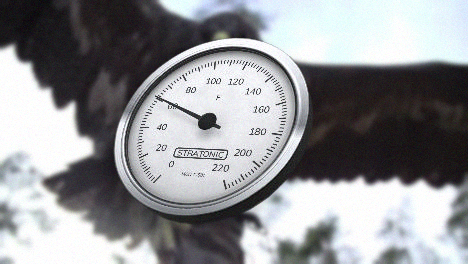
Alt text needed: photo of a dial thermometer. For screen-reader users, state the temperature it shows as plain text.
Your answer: 60 °F
